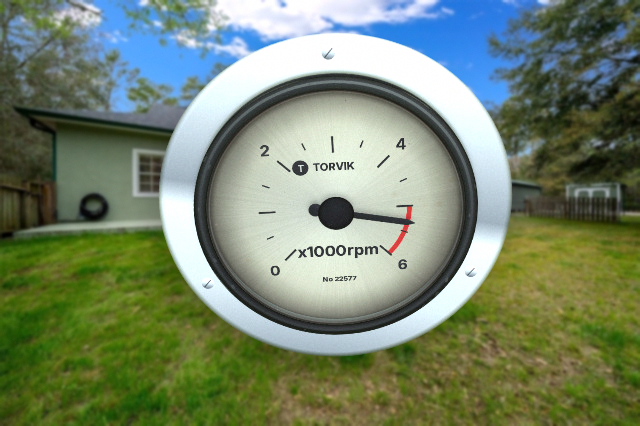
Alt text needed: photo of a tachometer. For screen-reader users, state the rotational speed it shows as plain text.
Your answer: 5250 rpm
